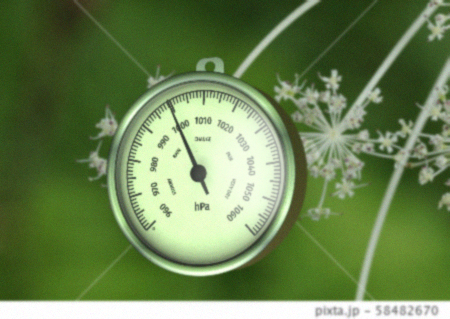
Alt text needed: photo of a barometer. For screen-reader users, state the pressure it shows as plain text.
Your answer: 1000 hPa
